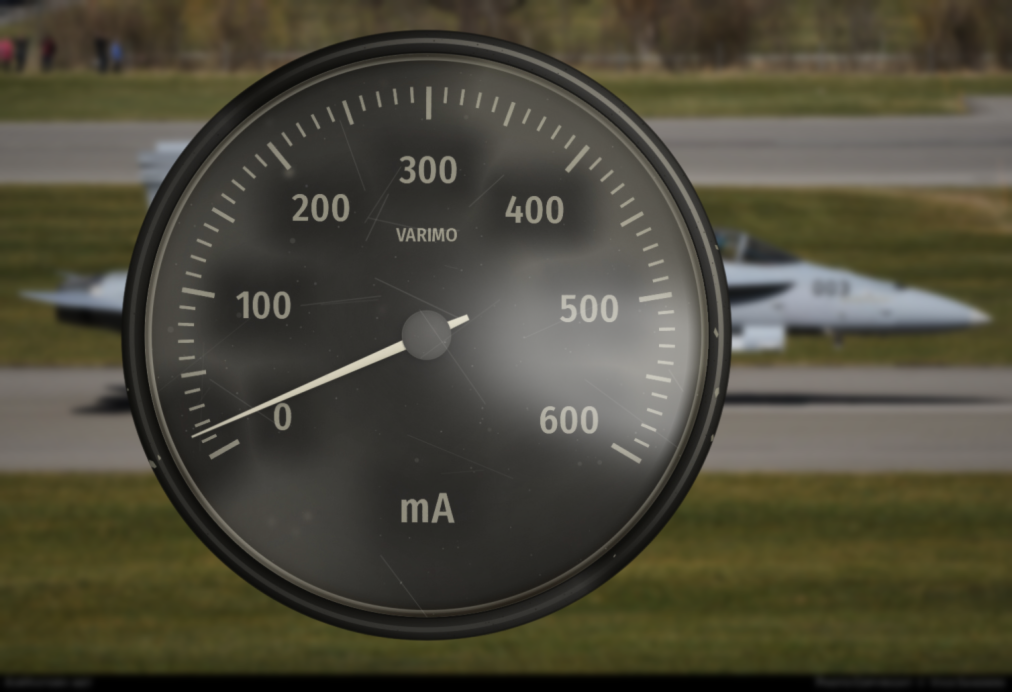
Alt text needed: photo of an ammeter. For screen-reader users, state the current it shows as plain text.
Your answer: 15 mA
